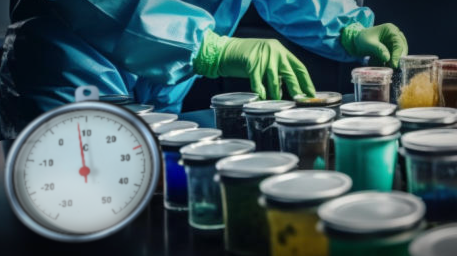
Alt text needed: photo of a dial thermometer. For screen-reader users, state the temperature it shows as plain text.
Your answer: 8 °C
